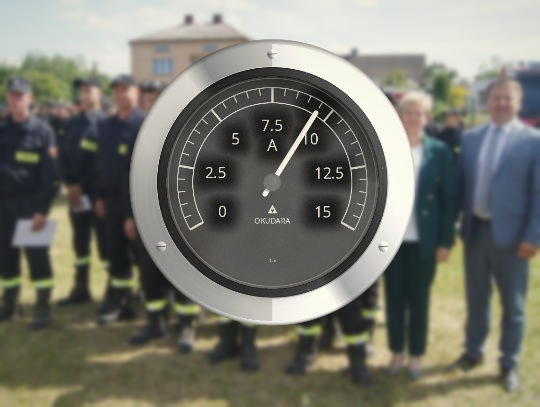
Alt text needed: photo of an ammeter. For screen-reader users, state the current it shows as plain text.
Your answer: 9.5 A
